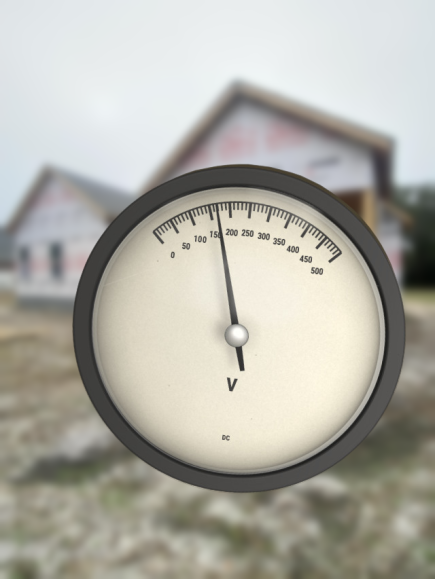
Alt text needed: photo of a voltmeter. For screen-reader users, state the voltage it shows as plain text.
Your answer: 170 V
